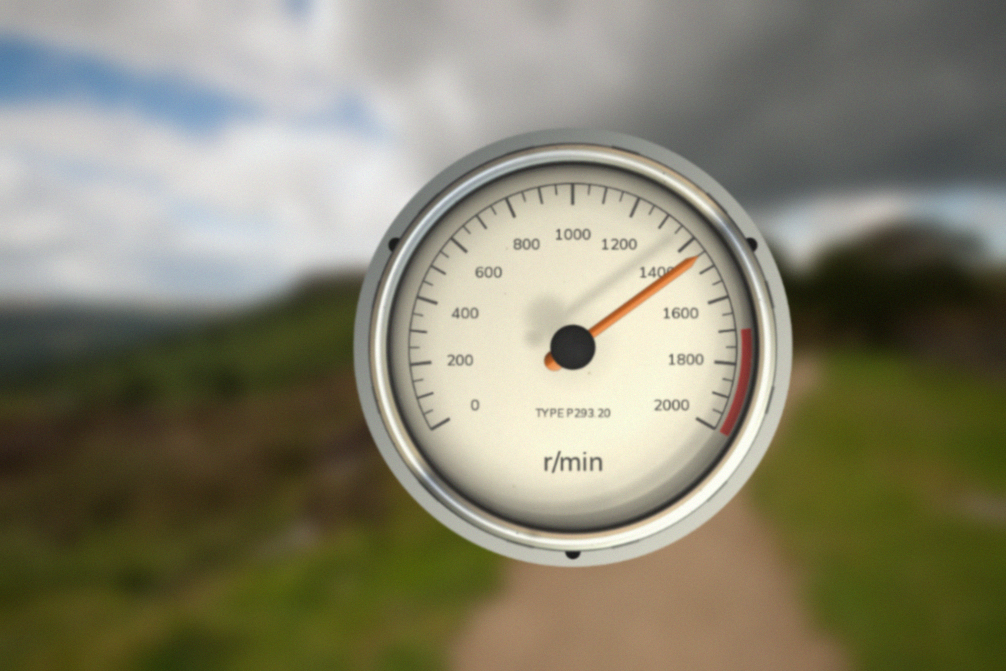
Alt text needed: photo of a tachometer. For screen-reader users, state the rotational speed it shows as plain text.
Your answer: 1450 rpm
